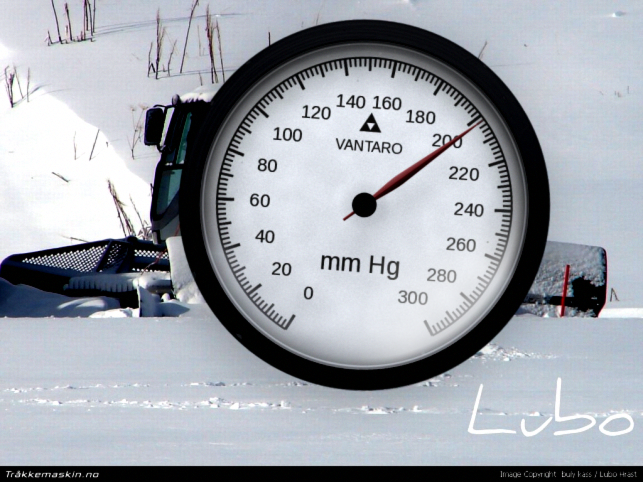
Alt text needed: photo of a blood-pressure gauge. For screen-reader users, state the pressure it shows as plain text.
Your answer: 202 mmHg
